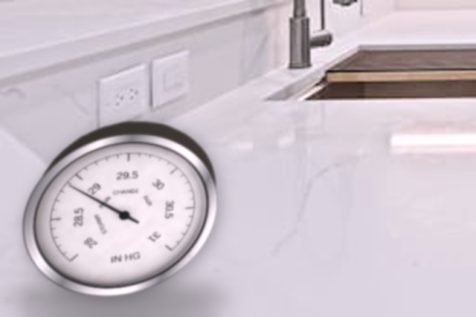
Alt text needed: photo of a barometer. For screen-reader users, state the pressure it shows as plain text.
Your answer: 28.9 inHg
